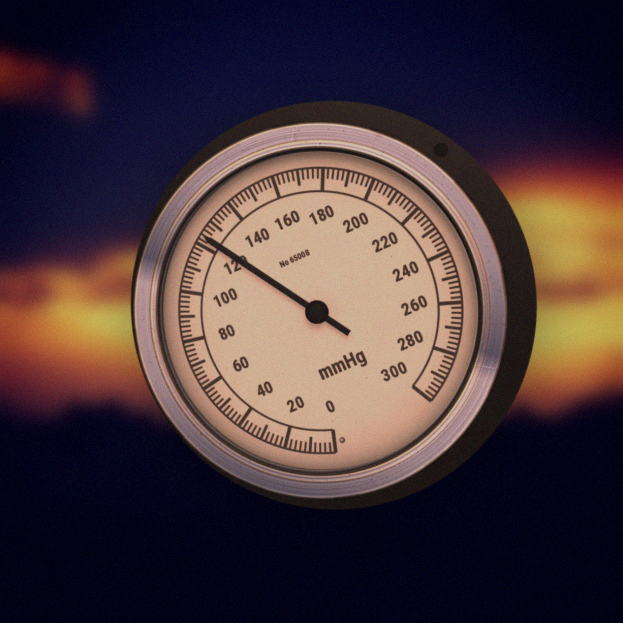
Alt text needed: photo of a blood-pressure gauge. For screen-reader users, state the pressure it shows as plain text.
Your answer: 124 mmHg
